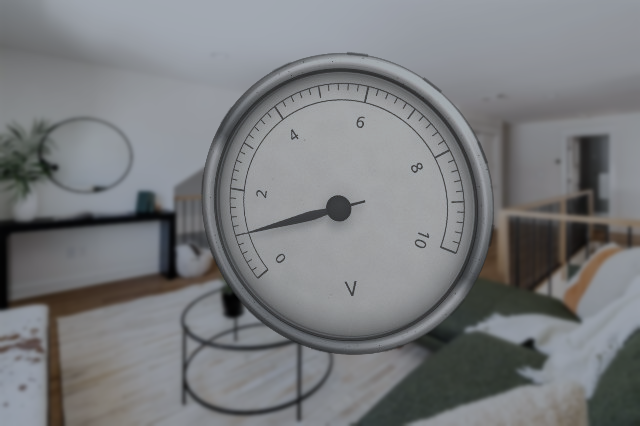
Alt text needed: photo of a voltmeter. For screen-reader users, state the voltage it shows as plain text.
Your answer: 1 V
